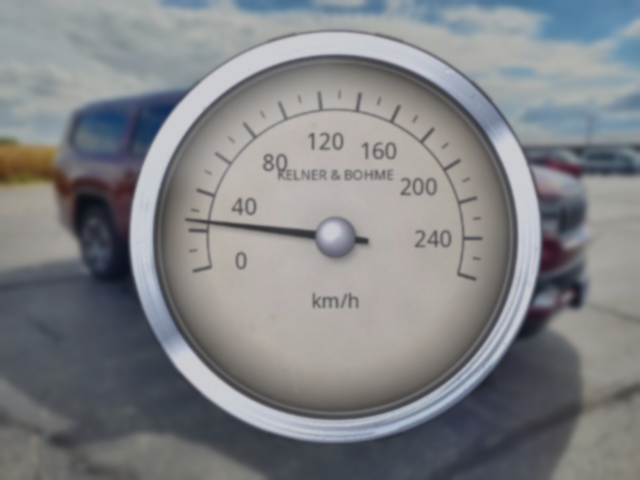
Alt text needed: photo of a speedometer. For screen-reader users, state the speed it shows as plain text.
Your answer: 25 km/h
